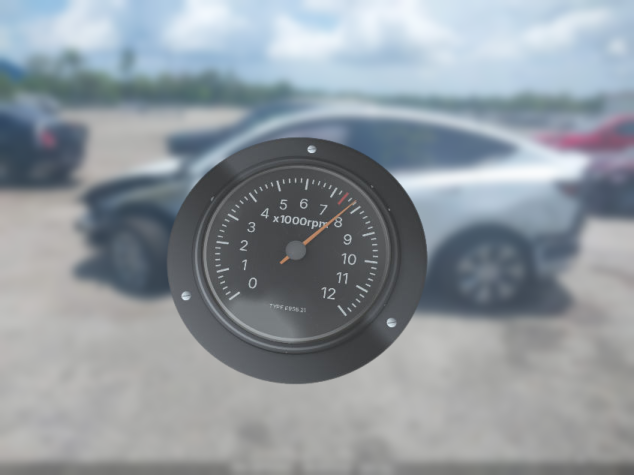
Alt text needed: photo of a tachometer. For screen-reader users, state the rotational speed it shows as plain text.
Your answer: 7800 rpm
